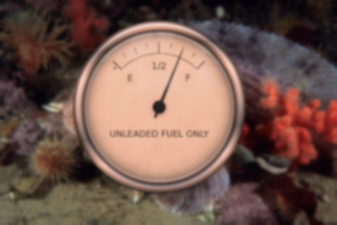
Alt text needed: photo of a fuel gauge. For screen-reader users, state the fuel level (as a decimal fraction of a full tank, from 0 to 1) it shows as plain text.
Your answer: 0.75
